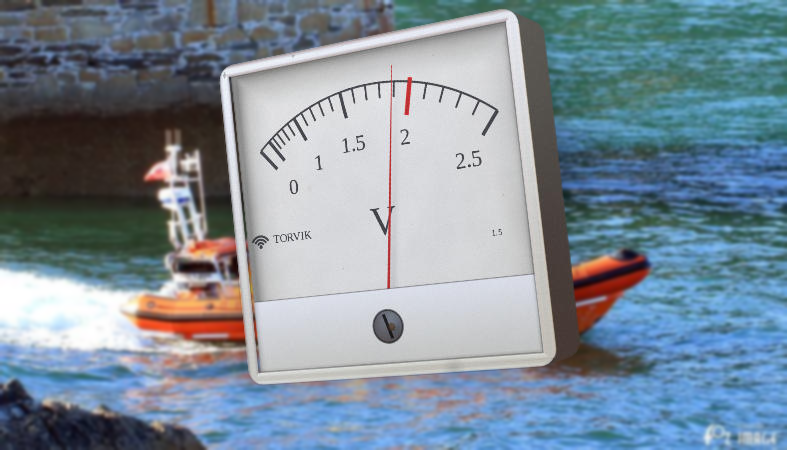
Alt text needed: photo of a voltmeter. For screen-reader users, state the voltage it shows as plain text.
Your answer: 1.9 V
